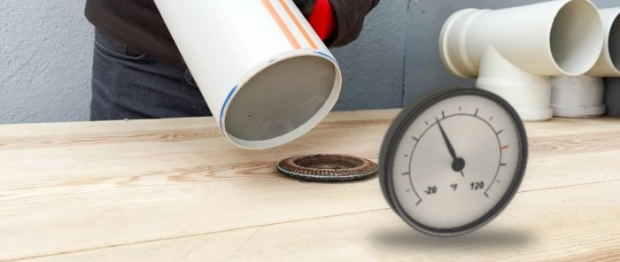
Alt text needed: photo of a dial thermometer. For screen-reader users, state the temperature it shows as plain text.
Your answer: 35 °F
